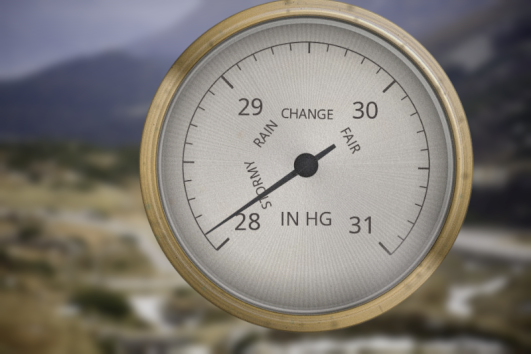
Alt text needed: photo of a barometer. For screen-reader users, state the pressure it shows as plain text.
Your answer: 28.1 inHg
